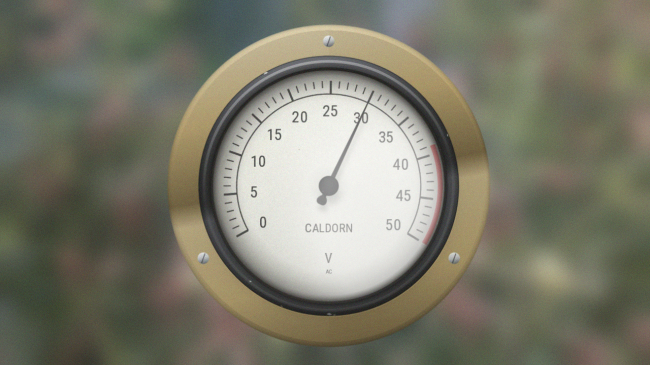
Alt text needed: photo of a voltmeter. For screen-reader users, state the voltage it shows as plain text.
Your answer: 30 V
